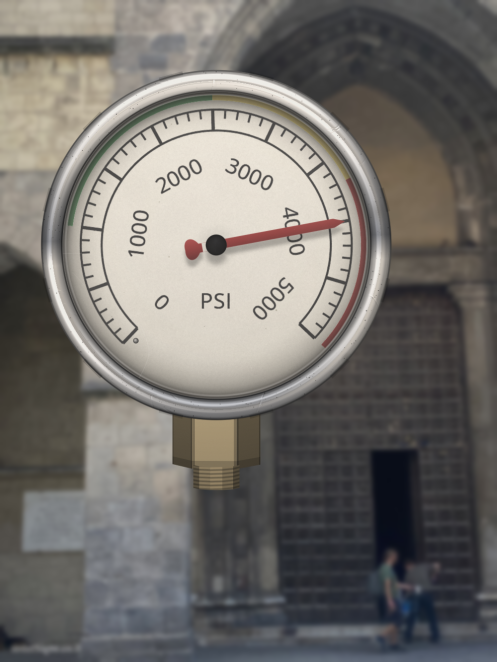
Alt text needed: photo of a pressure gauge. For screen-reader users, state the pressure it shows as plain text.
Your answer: 4000 psi
